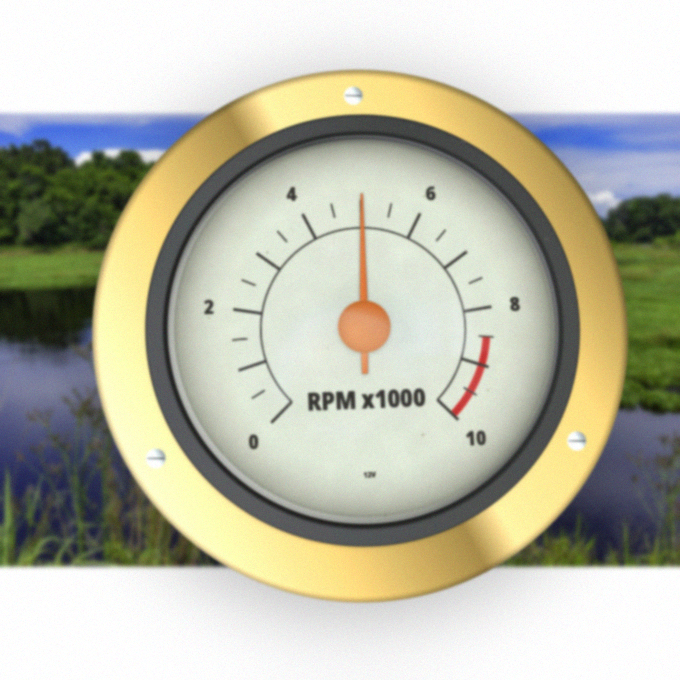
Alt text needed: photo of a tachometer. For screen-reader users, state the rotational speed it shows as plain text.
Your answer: 5000 rpm
